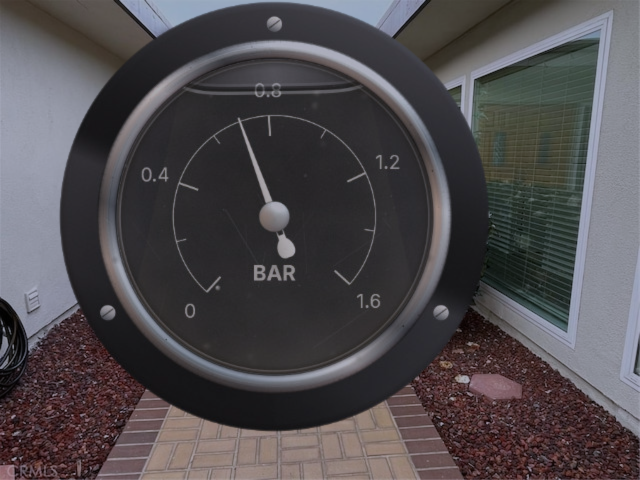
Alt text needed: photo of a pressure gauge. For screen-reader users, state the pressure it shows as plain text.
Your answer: 0.7 bar
